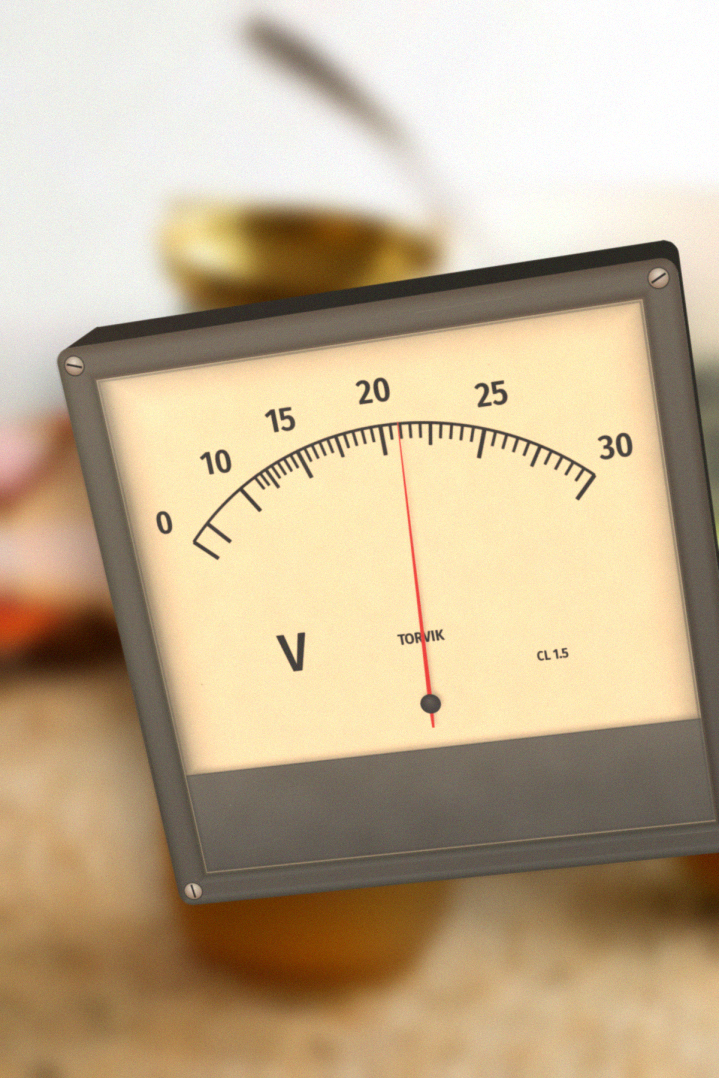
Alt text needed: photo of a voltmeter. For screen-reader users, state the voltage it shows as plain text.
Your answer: 21 V
